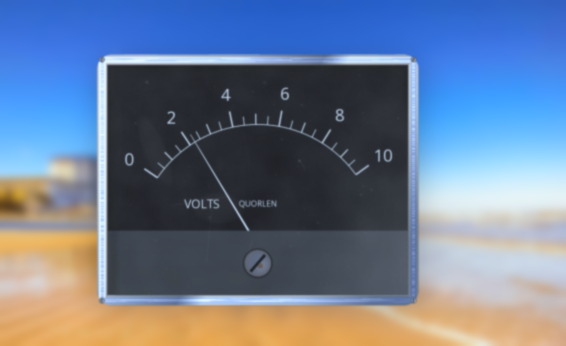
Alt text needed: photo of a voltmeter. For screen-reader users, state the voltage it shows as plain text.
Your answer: 2.25 V
